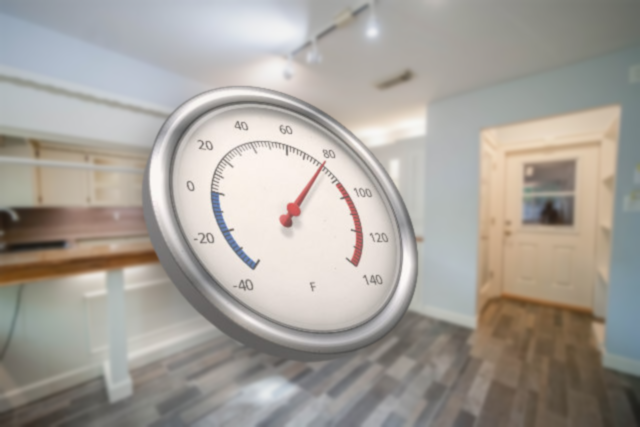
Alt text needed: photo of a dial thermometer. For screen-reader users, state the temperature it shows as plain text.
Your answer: 80 °F
